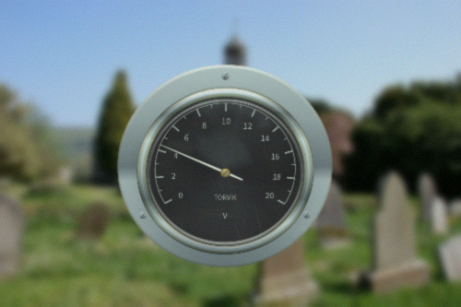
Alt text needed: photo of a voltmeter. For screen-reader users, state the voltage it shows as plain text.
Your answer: 4.5 V
